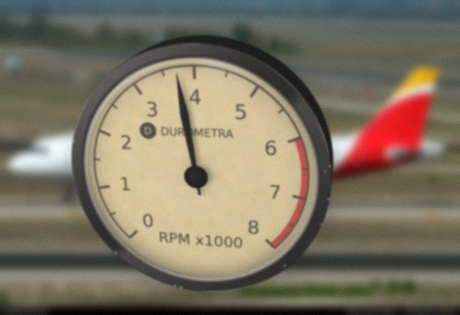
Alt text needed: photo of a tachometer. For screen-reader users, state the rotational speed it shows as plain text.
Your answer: 3750 rpm
